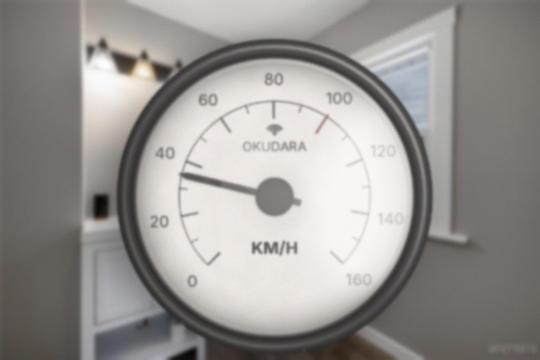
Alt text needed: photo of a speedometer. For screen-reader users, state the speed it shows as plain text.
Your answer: 35 km/h
